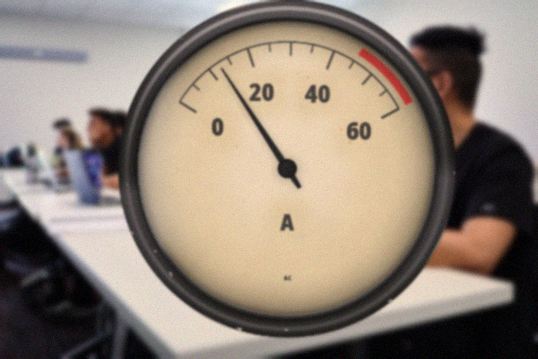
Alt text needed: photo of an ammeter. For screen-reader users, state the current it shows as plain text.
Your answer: 12.5 A
